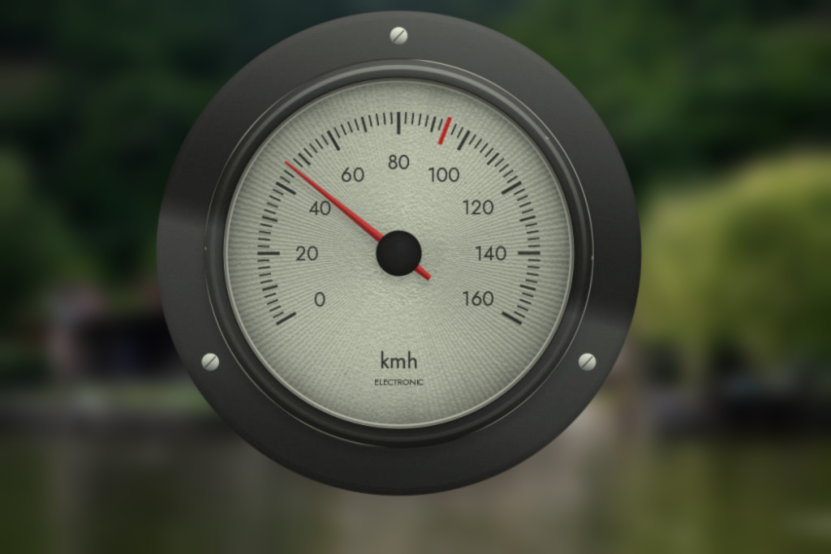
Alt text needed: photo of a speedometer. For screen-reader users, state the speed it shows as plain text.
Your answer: 46 km/h
